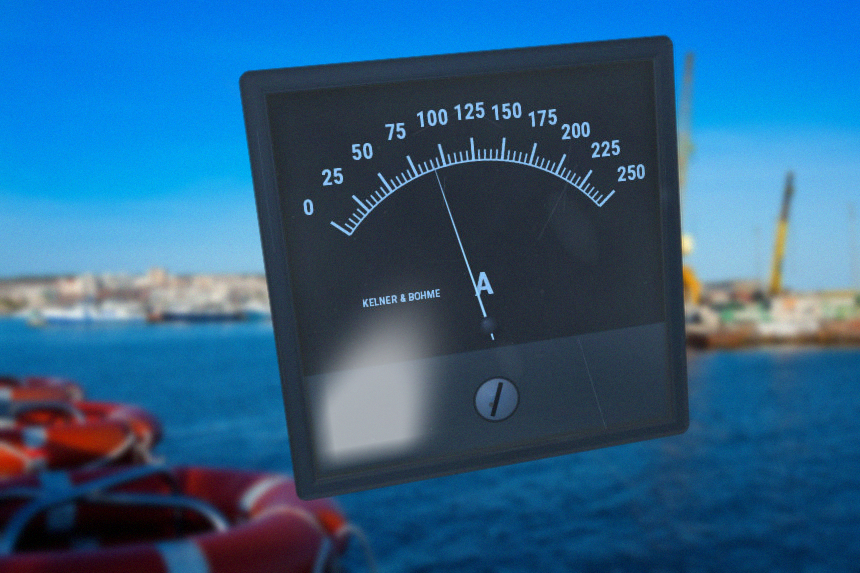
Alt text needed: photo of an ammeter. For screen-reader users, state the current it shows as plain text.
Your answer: 90 A
